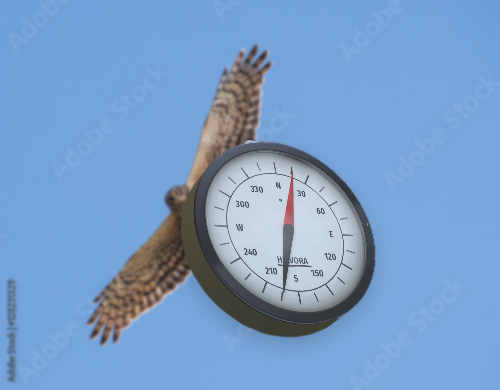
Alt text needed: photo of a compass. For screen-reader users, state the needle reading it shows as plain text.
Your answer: 15 °
